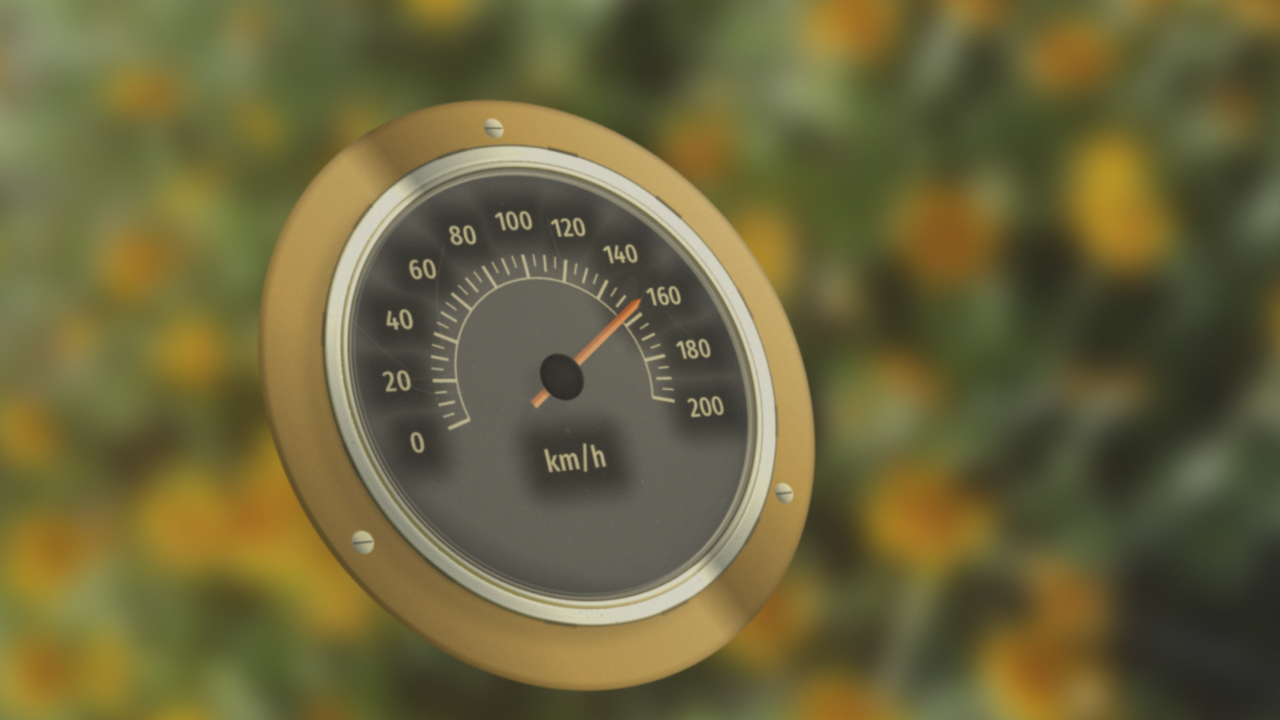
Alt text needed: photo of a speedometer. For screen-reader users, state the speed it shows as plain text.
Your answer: 155 km/h
